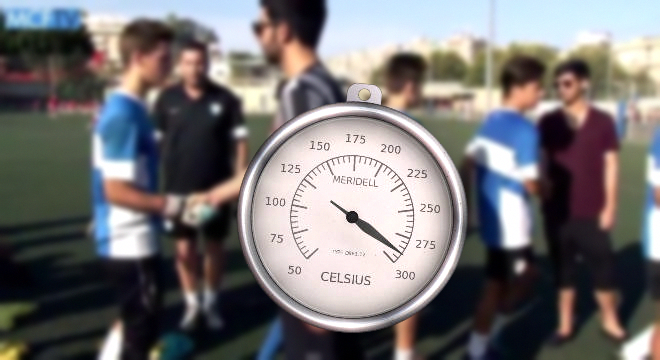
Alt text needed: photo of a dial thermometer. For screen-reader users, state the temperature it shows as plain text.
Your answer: 290 °C
